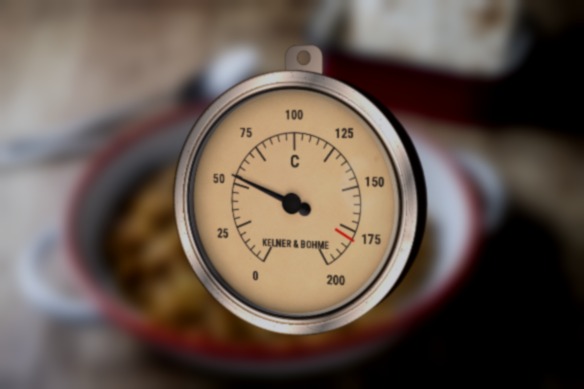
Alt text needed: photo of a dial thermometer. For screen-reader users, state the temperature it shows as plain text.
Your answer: 55 °C
